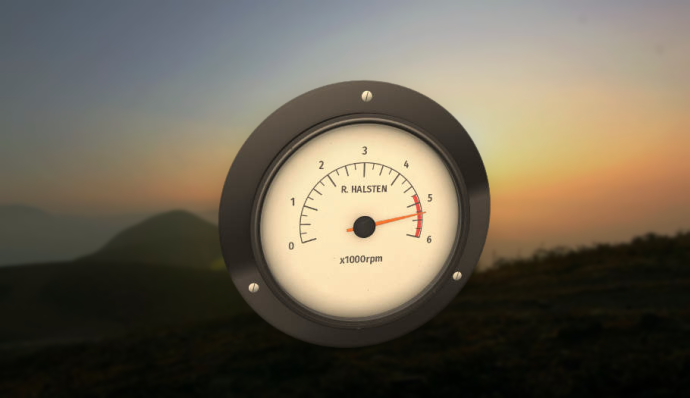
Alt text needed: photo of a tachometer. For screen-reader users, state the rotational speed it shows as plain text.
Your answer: 5250 rpm
